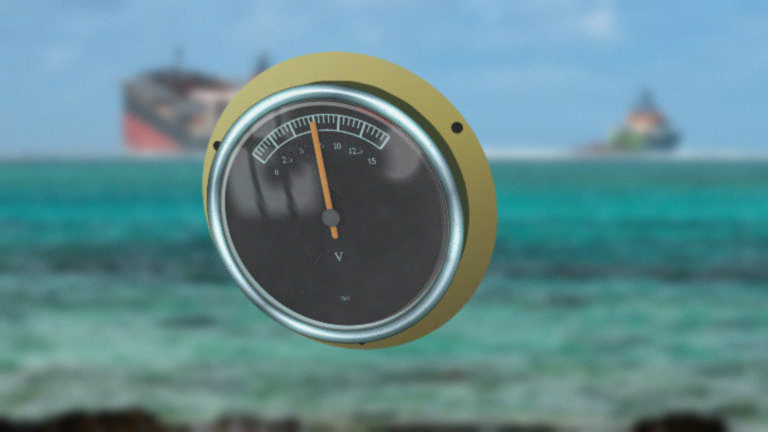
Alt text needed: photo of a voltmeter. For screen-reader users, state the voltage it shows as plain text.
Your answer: 7.5 V
